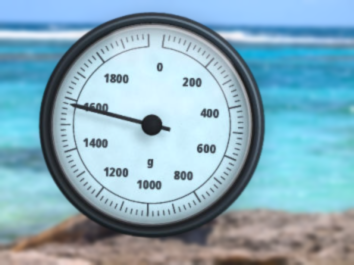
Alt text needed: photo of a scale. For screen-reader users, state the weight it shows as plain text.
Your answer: 1580 g
